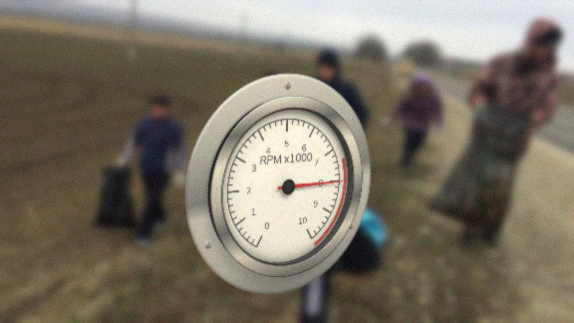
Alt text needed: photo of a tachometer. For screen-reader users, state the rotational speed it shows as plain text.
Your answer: 8000 rpm
